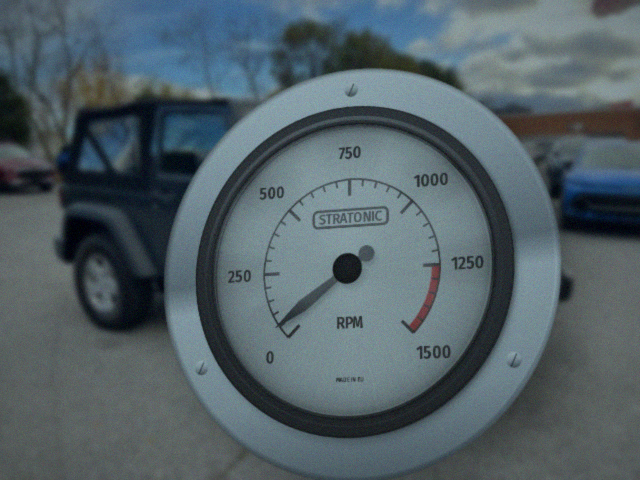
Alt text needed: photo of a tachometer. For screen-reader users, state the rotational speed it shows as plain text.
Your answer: 50 rpm
